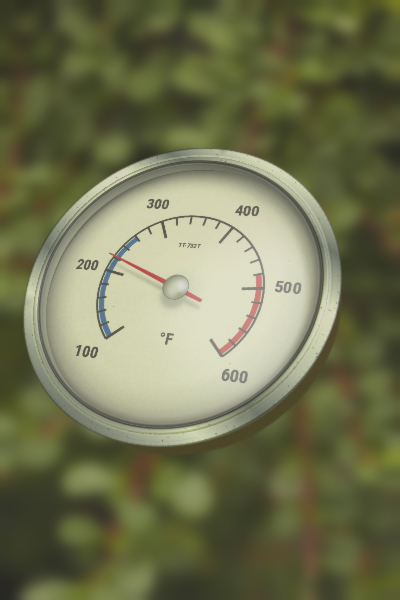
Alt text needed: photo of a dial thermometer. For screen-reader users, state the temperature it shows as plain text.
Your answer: 220 °F
